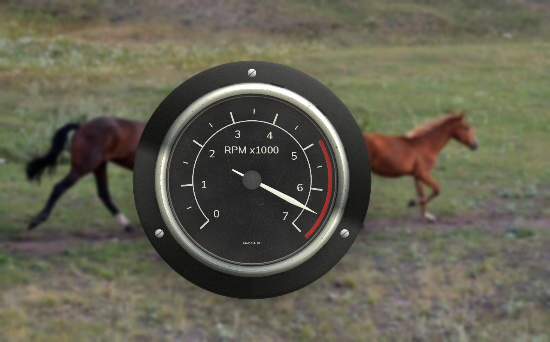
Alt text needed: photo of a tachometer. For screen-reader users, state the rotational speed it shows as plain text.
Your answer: 6500 rpm
